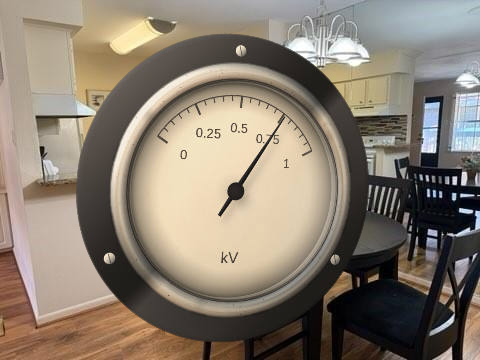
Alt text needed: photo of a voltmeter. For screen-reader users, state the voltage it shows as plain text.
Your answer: 0.75 kV
